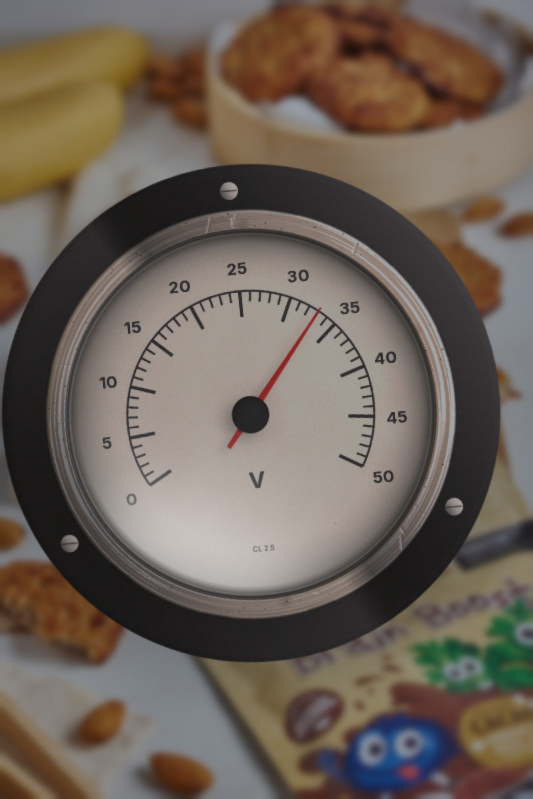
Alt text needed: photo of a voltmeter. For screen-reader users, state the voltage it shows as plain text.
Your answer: 33 V
